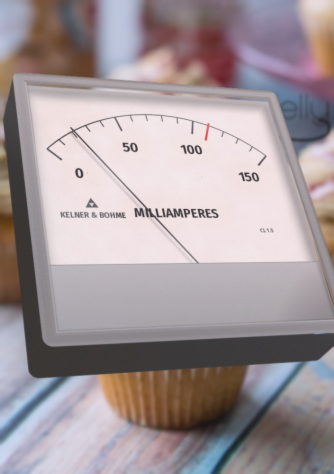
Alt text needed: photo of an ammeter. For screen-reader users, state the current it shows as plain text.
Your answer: 20 mA
